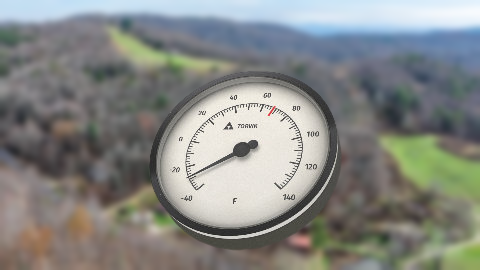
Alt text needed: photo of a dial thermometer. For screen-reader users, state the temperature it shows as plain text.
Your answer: -30 °F
